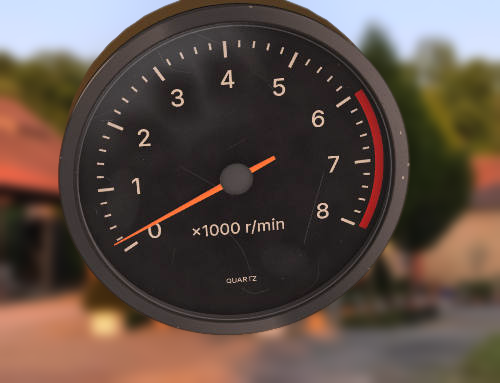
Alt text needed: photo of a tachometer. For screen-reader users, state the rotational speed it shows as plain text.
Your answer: 200 rpm
